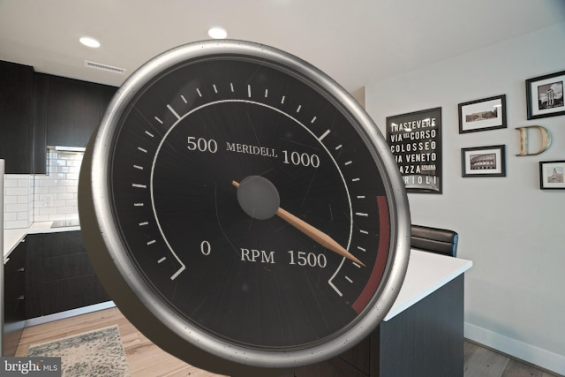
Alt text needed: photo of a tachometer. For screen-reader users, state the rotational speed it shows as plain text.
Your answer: 1400 rpm
